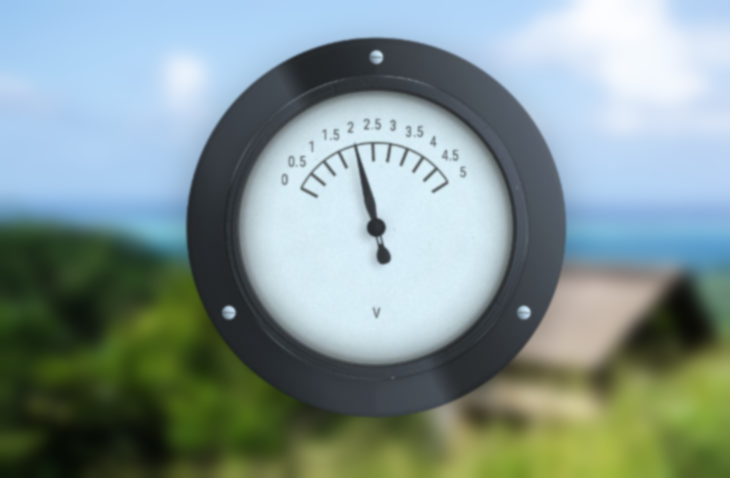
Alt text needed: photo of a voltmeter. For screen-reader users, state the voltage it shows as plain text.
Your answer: 2 V
